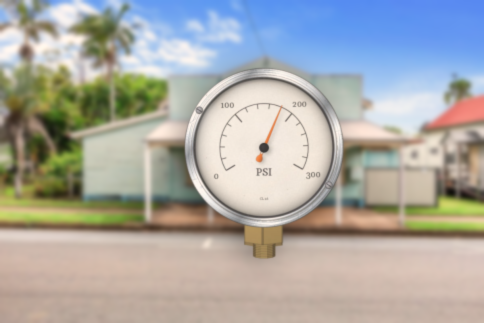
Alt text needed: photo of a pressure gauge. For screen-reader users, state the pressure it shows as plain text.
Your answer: 180 psi
